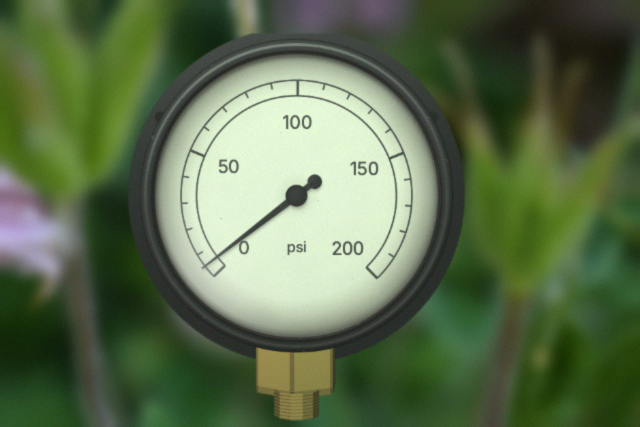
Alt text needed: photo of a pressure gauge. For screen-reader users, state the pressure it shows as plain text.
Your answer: 5 psi
